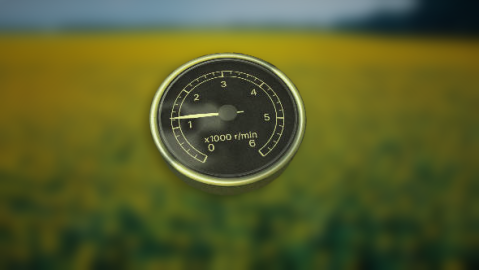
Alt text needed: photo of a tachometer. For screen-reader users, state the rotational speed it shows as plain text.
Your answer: 1200 rpm
